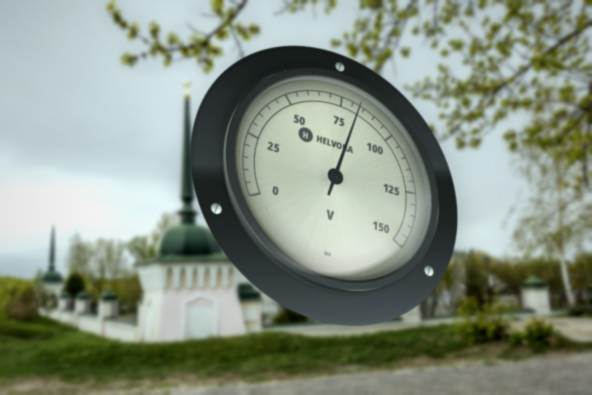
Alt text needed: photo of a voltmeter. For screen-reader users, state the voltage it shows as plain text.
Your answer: 82.5 V
